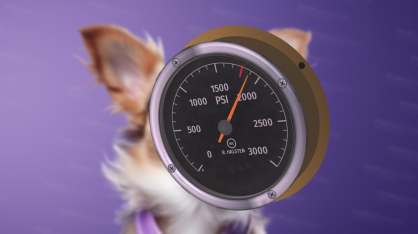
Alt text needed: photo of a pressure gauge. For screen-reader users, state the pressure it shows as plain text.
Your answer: 1900 psi
